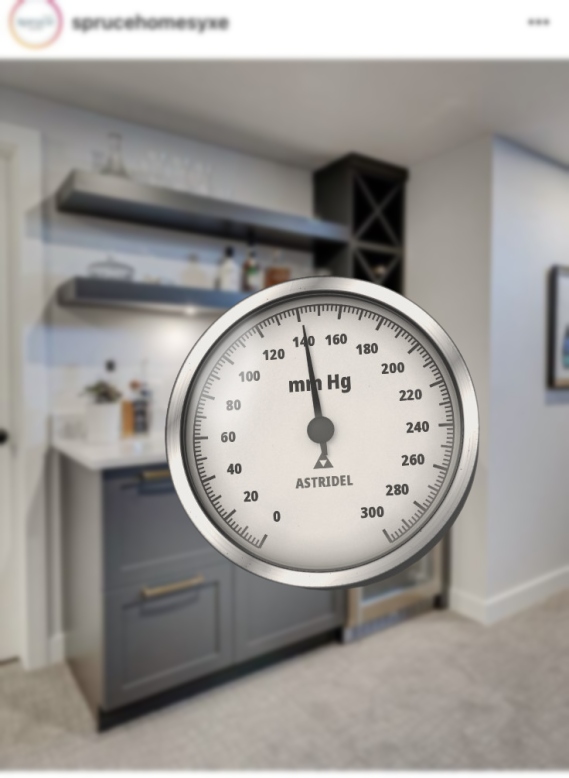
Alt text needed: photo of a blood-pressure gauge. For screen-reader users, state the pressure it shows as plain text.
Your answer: 142 mmHg
